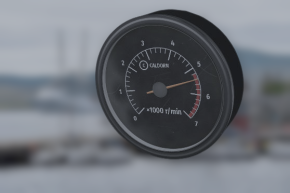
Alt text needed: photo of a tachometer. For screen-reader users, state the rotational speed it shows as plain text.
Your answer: 5400 rpm
